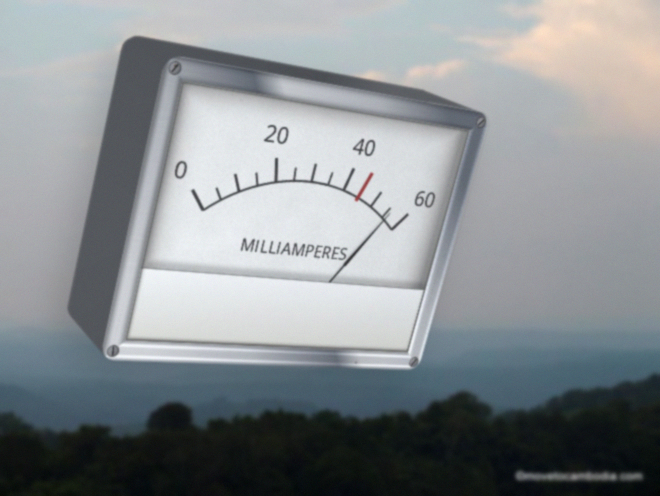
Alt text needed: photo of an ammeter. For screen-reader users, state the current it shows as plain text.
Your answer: 55 mA
